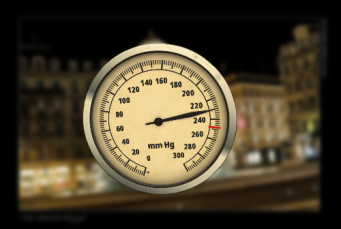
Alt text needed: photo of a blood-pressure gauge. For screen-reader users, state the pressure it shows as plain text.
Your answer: 230 mmHg
